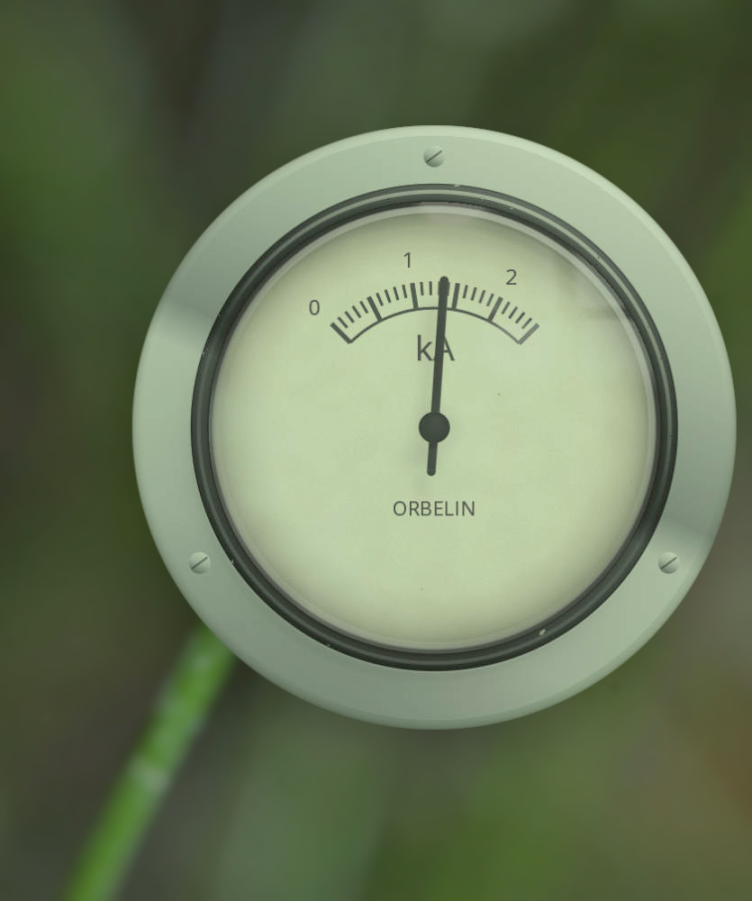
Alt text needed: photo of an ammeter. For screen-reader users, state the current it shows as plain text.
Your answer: 1.35 kA
